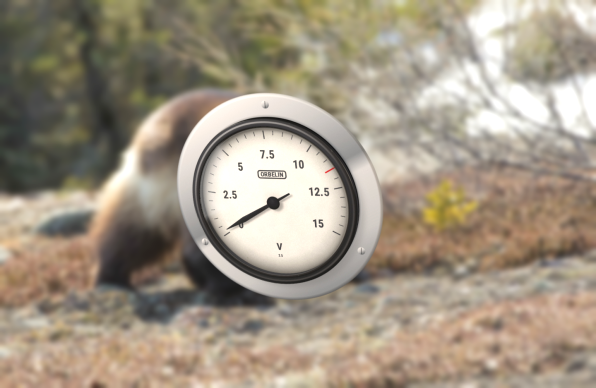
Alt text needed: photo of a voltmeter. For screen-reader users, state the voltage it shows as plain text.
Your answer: 0.25 V
